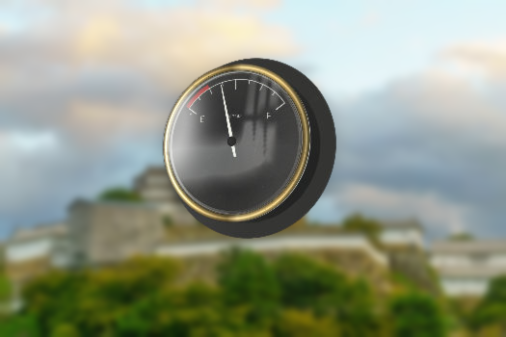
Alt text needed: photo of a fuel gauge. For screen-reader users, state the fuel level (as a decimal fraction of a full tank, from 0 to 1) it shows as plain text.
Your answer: 0.375
